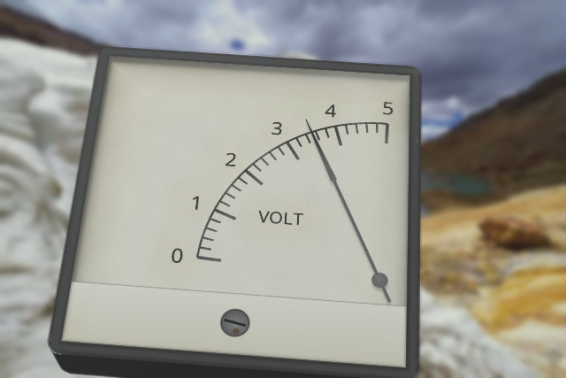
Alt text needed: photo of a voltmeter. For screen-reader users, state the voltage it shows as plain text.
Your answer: 3.5 V
